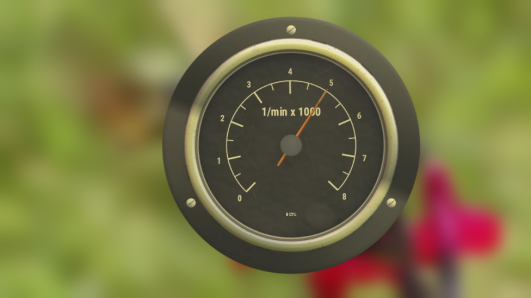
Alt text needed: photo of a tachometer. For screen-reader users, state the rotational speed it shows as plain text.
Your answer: 5000 rpm
